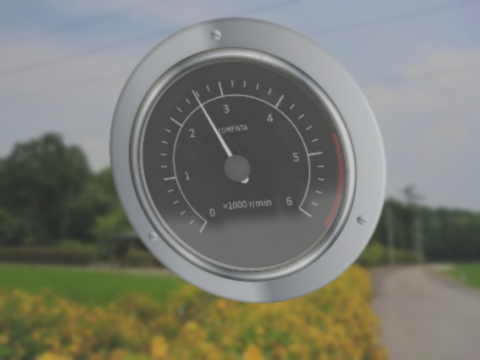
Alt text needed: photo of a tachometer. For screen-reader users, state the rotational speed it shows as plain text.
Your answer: 2600 rpm
